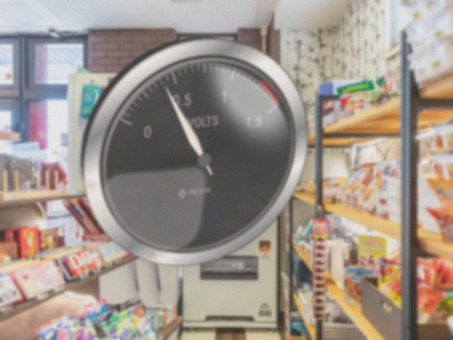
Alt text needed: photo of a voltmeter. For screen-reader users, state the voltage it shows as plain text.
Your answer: 0.4 V
